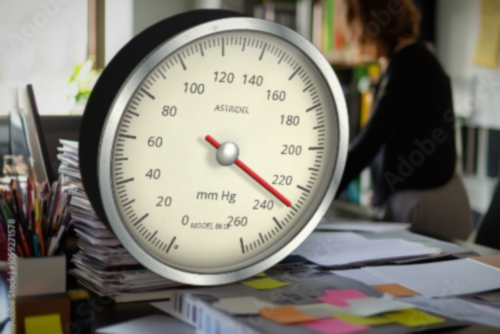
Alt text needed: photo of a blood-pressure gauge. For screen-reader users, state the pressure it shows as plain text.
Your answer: 230 mmHg
